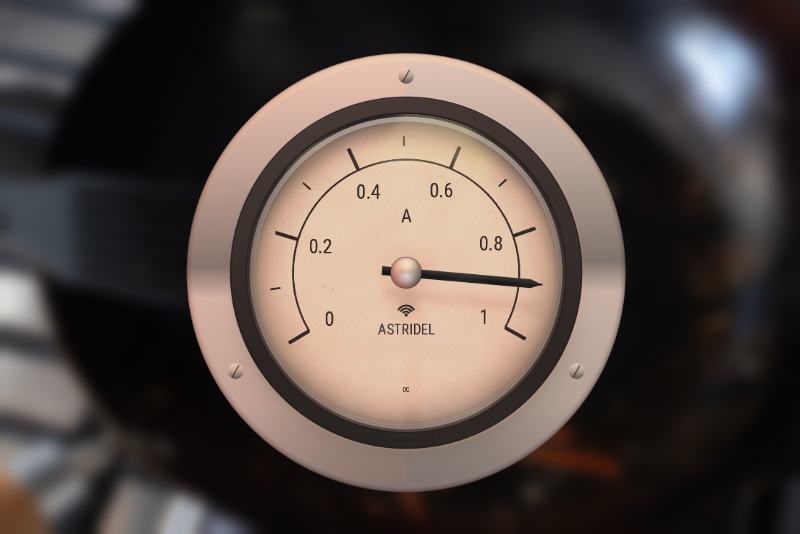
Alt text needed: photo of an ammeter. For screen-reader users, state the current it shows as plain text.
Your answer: 0.9 A
